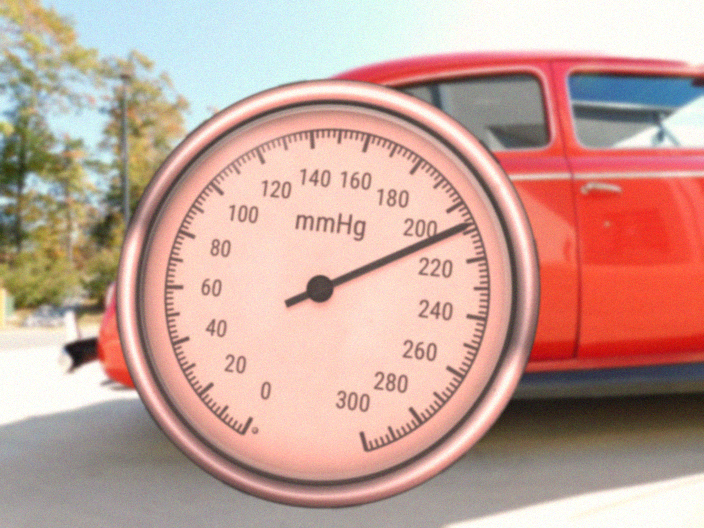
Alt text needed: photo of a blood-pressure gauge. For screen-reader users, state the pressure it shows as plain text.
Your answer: 208 mmHg
